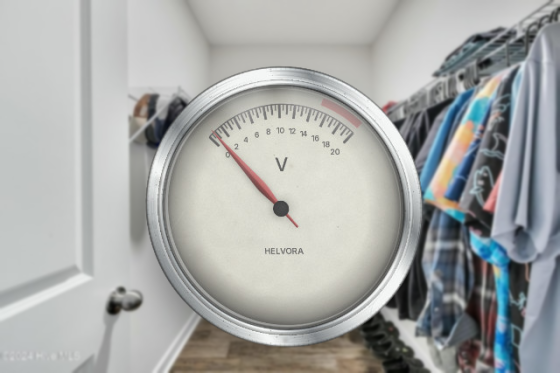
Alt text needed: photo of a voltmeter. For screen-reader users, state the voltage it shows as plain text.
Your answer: 1 V
